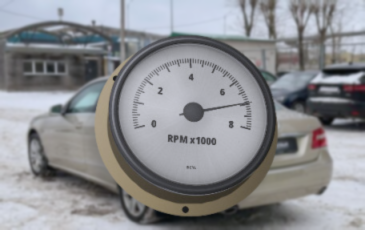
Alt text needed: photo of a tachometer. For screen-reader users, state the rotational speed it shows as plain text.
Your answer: 7000 rpm
